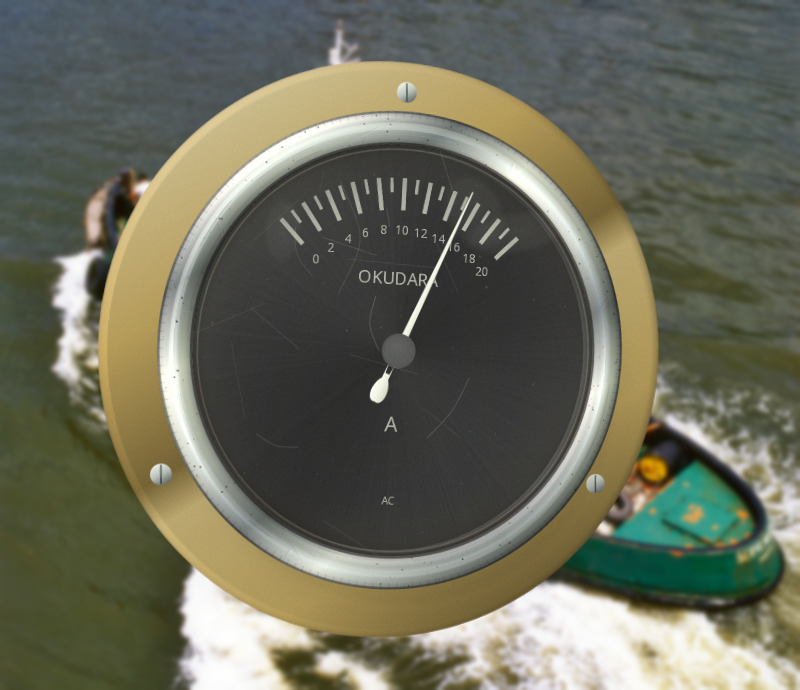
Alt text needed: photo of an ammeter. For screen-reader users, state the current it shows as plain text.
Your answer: 15 A
